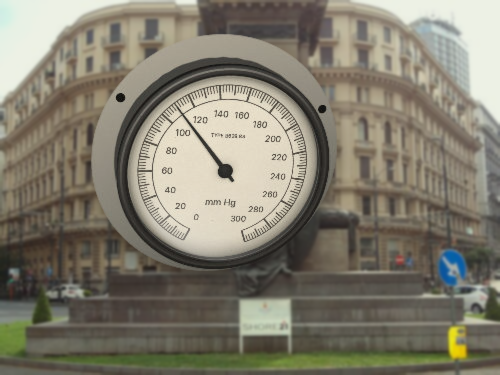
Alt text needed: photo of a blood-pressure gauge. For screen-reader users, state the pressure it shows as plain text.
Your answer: 110 mmHg
